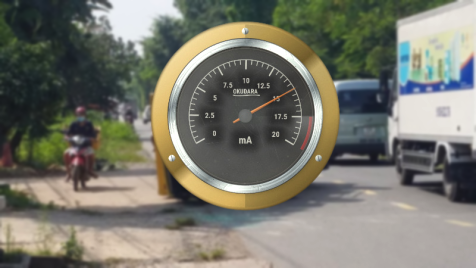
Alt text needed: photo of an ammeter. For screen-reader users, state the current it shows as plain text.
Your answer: 15 mA
